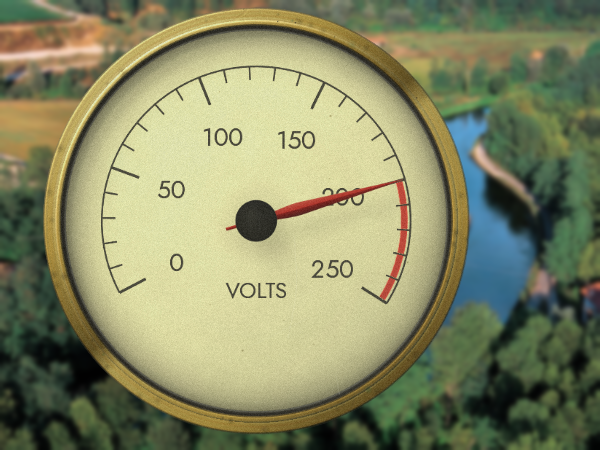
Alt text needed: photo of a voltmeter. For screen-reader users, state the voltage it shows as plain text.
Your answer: 200 V
